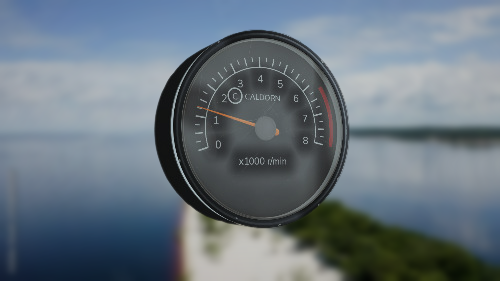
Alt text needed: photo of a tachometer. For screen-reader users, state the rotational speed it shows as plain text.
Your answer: 1250 rpm
